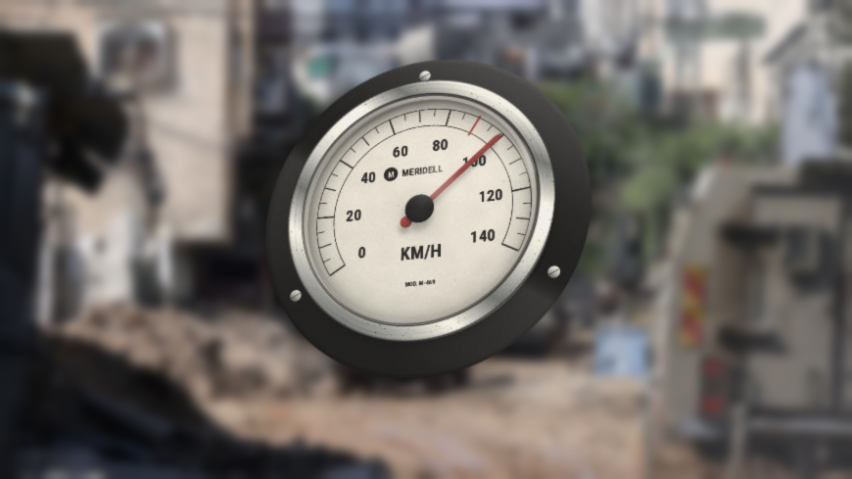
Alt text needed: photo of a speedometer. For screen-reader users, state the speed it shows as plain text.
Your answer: 100 km/h
